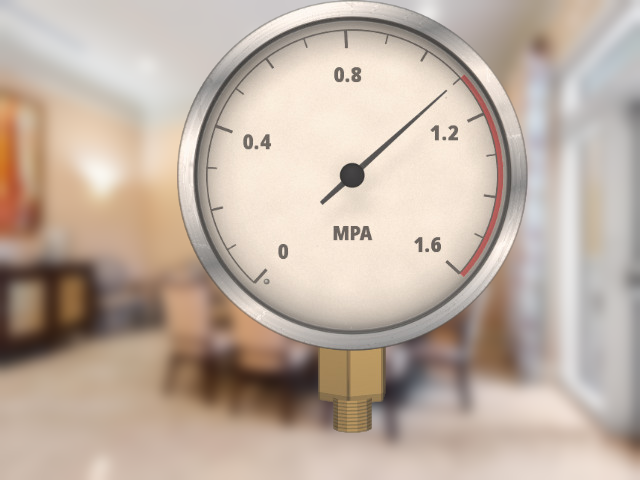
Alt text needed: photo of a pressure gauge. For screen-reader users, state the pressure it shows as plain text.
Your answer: 1.1 MPa
